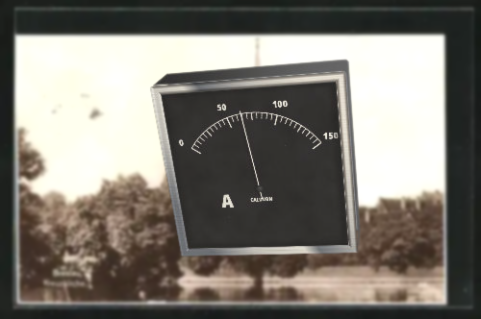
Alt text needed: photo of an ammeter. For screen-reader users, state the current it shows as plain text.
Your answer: 65 A
